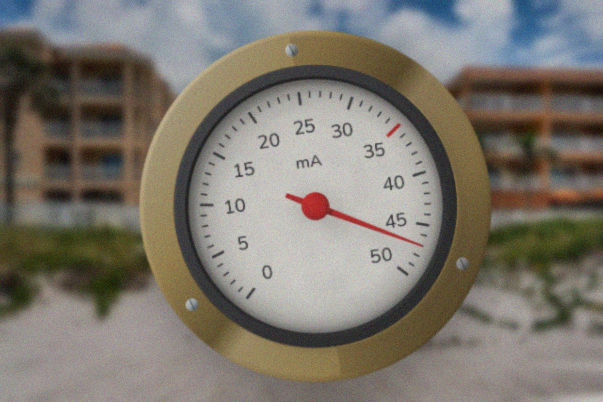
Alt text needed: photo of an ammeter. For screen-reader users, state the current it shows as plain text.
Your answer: 47 mA
